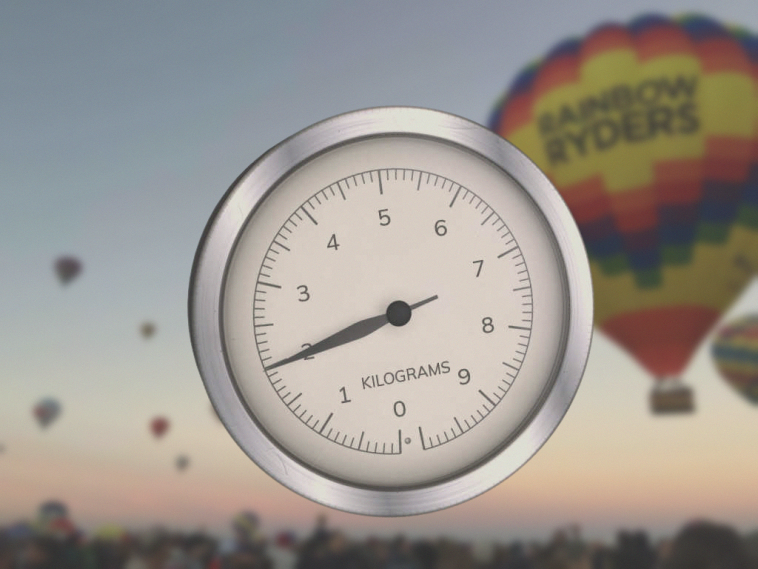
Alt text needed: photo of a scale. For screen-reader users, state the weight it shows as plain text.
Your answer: 2 kg
